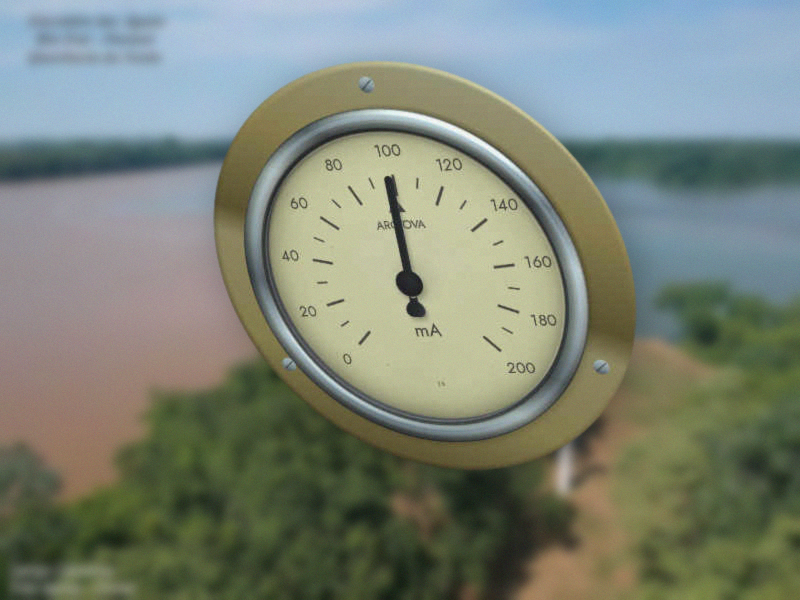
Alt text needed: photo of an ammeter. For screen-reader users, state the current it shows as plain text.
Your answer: 100 mA
